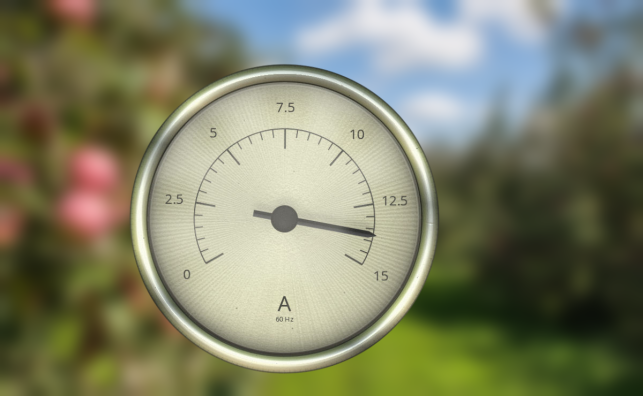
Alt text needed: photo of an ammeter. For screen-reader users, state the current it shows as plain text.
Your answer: 13.75 A
